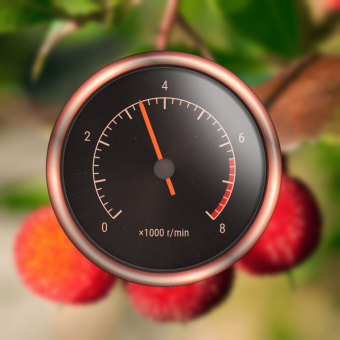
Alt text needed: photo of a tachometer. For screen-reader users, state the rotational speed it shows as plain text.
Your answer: 3400 rpm
